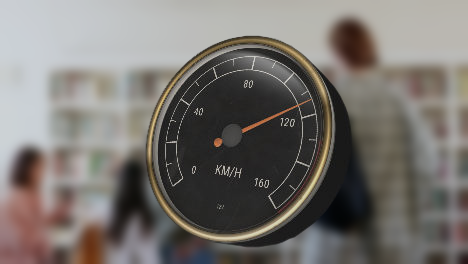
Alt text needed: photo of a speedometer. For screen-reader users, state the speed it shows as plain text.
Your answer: 115 km/h
